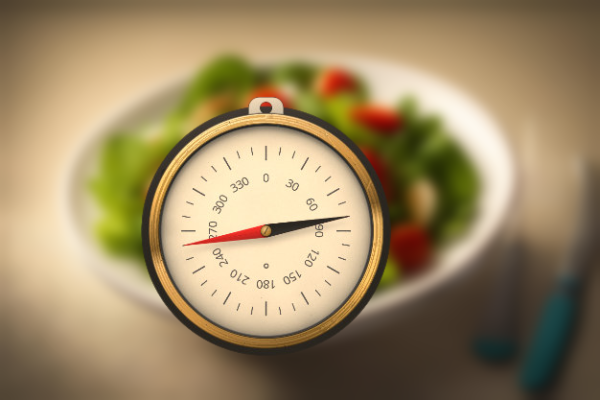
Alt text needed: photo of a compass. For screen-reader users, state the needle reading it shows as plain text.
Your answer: 260 °
